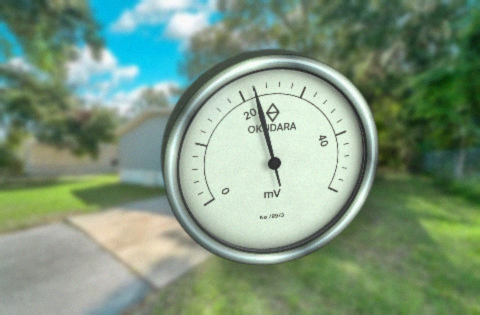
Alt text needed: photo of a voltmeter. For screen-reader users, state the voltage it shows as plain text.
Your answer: 22 mV
